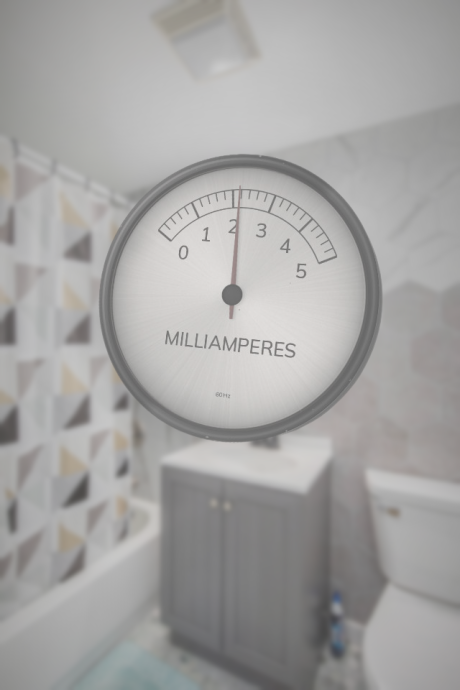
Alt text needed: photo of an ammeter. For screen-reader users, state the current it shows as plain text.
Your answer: 2.2 mA
